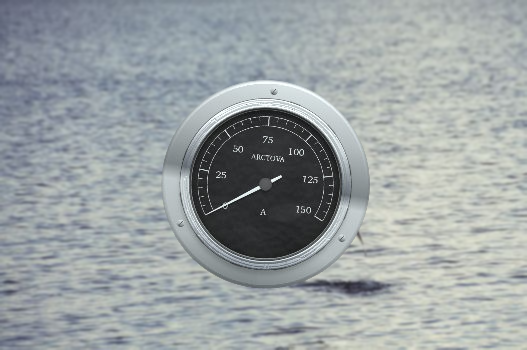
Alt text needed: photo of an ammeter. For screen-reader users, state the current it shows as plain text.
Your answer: 0 A
